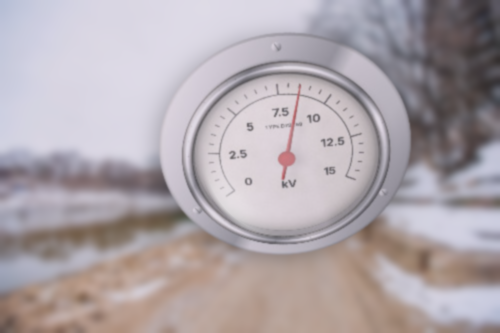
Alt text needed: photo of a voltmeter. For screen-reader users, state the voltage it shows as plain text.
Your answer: 8.5 kV
